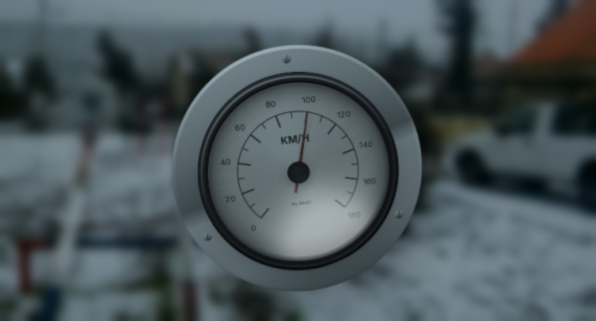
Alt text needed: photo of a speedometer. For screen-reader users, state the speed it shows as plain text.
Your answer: 100 km/h
